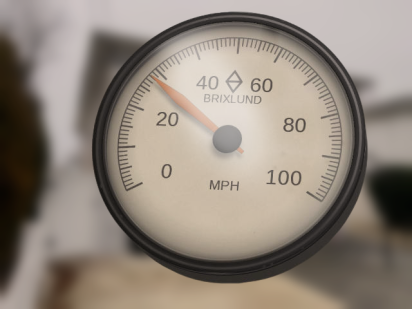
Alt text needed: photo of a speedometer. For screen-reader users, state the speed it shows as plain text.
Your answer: 28 mph
